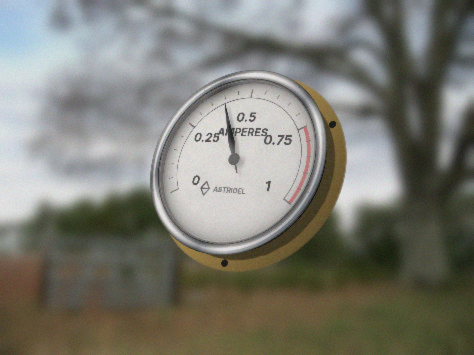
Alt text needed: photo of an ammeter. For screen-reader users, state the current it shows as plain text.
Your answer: 0.4 A
